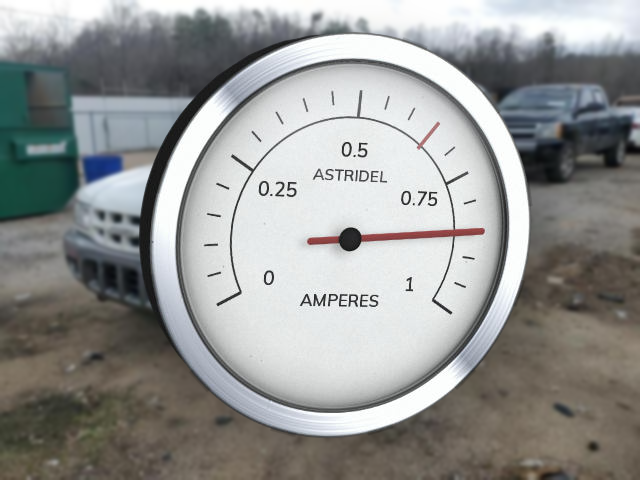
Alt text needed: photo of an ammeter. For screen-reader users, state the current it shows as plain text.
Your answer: 0.85 A
